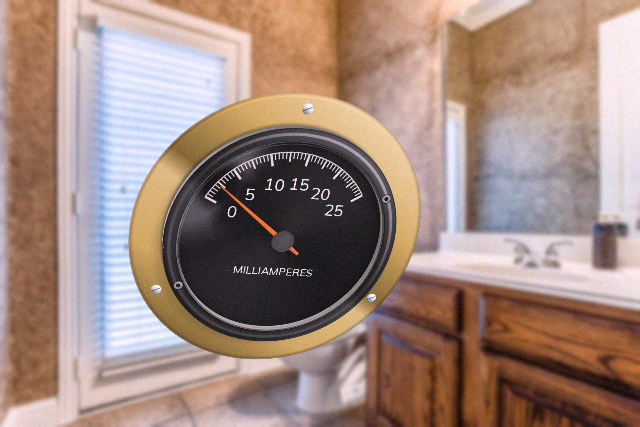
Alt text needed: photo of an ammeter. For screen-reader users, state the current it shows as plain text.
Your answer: 2.5 mA
